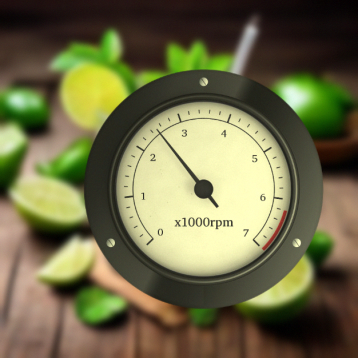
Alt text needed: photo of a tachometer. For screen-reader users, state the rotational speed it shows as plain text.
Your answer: 2500 rpm
